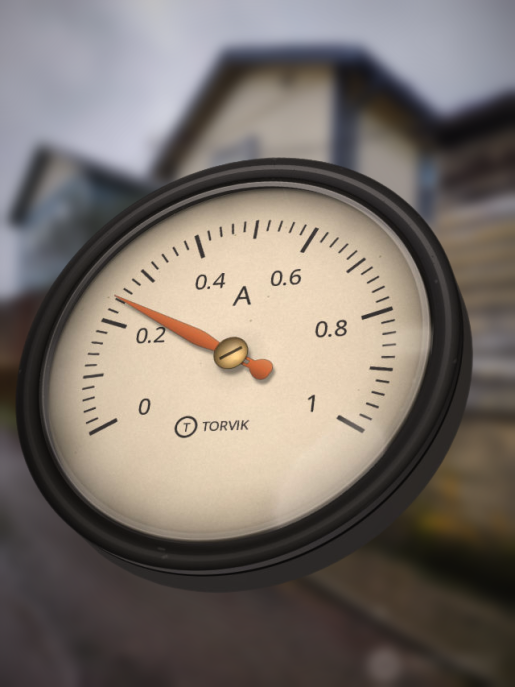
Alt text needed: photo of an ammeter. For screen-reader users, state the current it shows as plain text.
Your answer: 0.24 A
